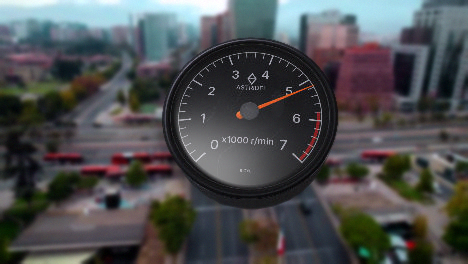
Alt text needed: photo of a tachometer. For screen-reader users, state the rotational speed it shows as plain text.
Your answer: 5200 rpm
